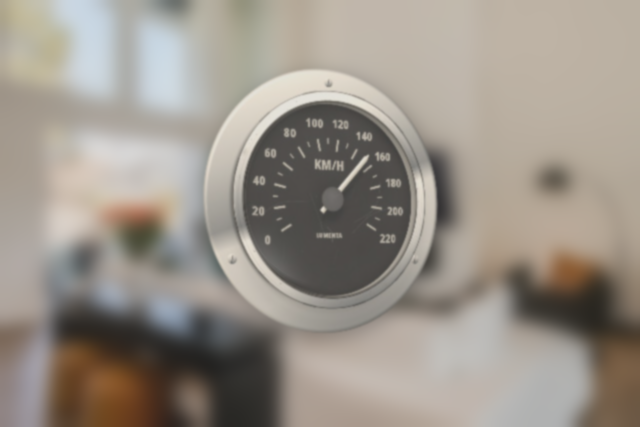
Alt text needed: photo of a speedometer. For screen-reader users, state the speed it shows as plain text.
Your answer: 150 km/h
